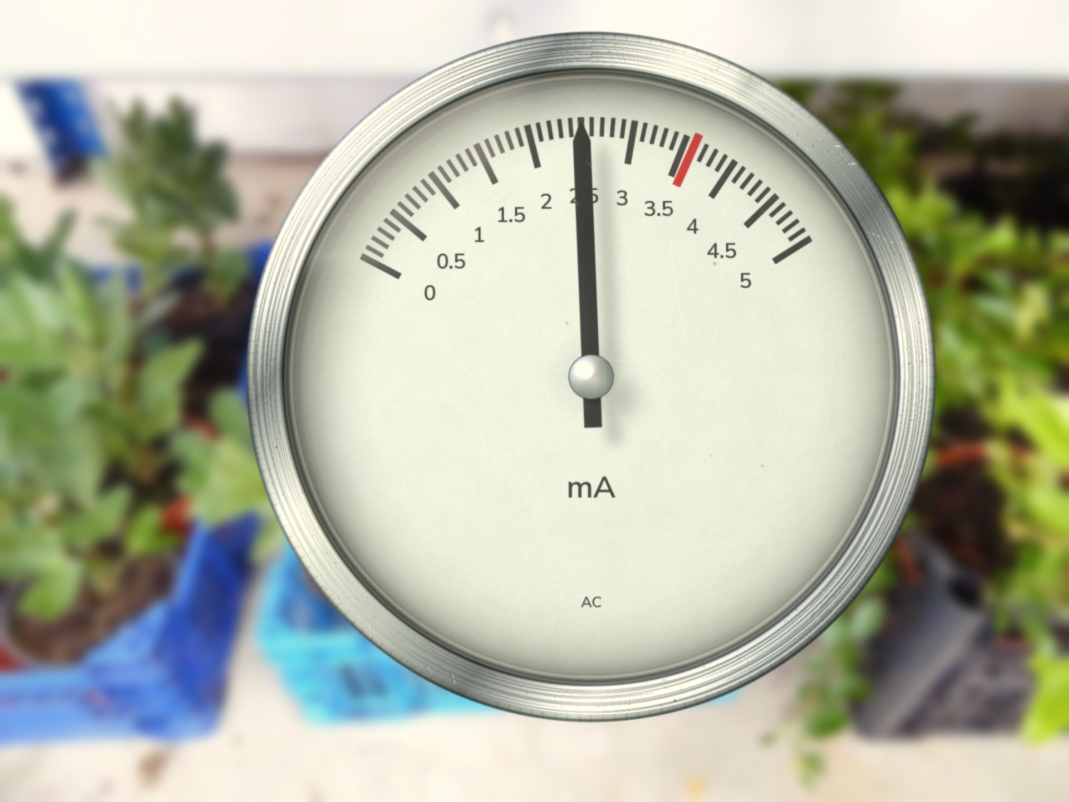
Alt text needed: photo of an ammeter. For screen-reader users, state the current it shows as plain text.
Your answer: 2.5 mA
